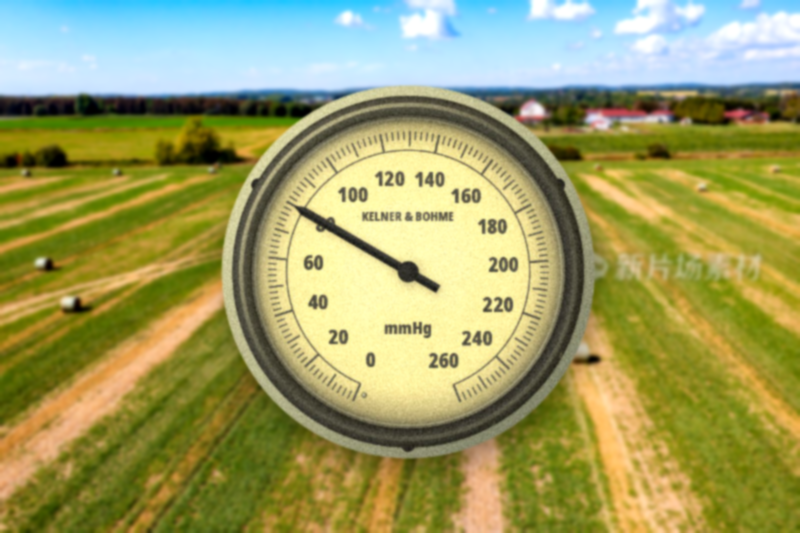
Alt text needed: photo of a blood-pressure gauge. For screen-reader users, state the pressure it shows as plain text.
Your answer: 80 mmHg
